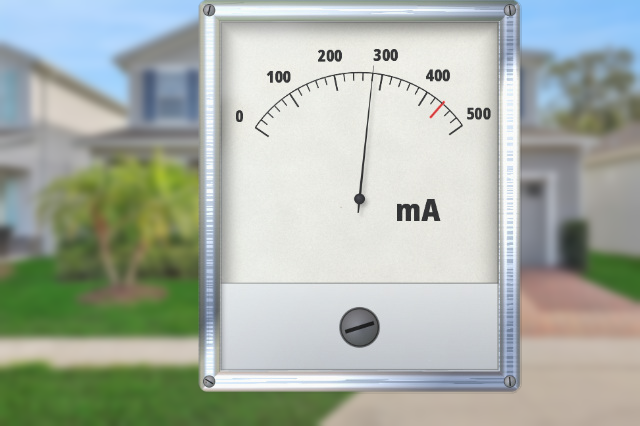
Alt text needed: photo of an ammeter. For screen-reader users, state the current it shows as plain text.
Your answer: 280 mA
